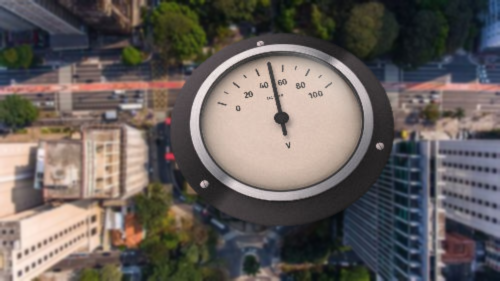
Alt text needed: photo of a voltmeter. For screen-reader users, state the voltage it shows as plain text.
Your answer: 50 V
